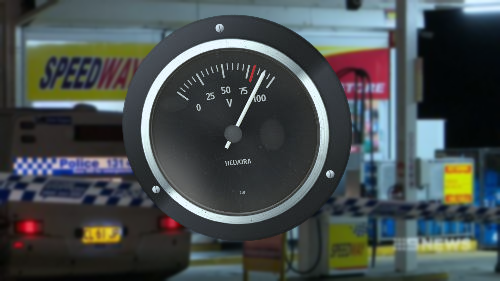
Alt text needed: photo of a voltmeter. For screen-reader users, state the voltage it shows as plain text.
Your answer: 90 V
